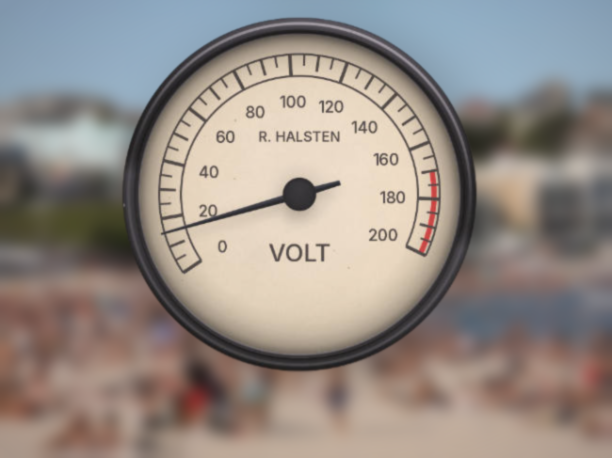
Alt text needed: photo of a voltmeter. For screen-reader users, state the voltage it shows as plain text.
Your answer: 15 V
